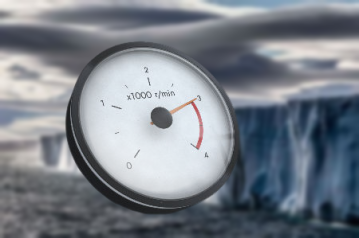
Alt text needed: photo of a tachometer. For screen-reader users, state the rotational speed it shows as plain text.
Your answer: 3000 rpm
